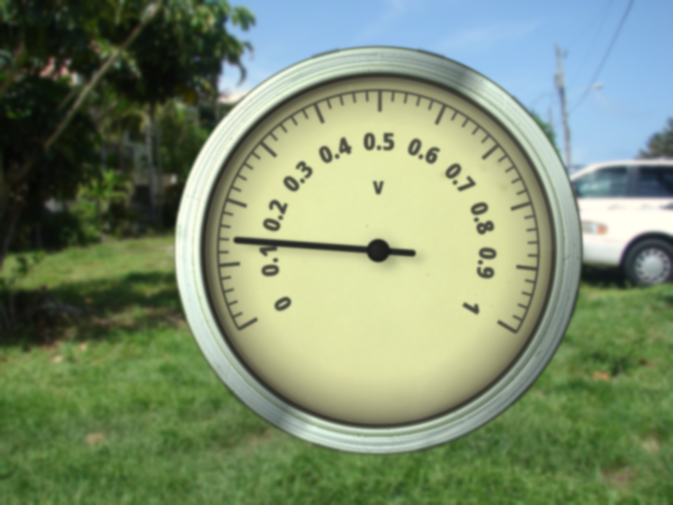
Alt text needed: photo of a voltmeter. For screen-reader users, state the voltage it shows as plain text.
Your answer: 0.14 V
